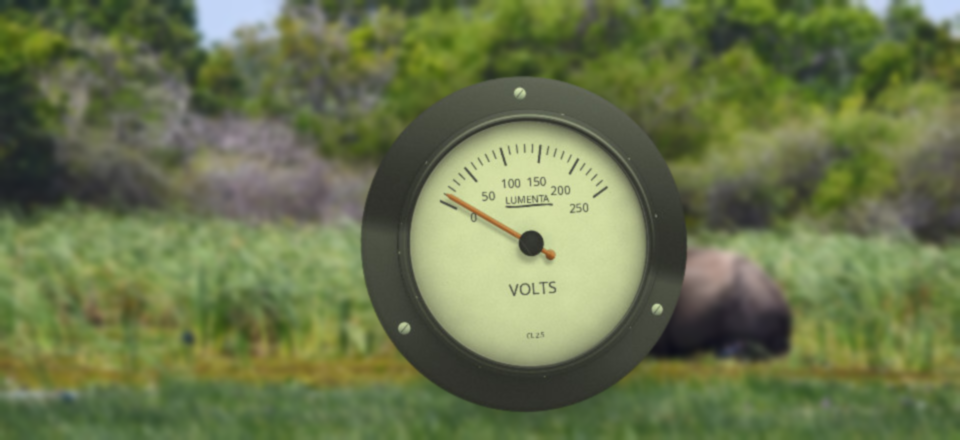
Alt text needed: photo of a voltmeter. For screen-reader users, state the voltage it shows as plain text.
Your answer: 10 V
